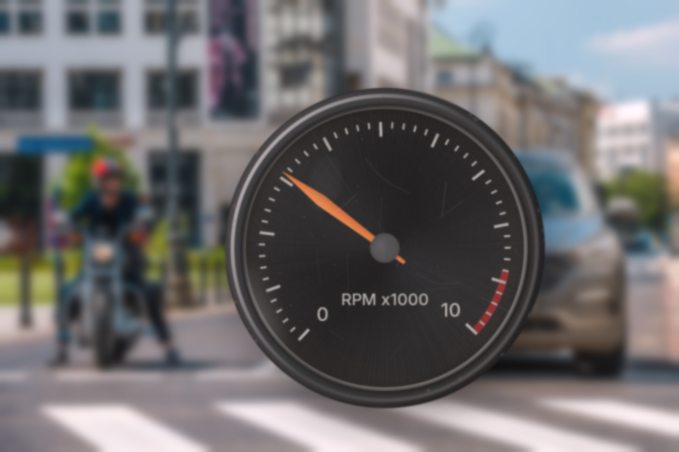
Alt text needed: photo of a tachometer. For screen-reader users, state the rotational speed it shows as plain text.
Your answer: 3100 rpm
